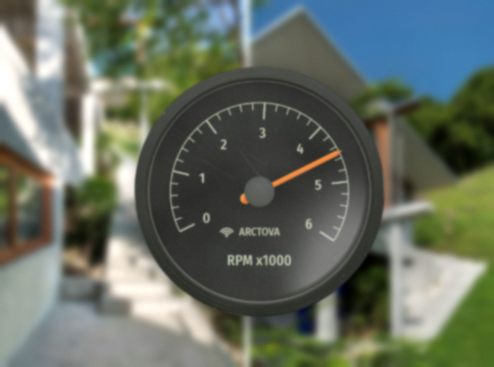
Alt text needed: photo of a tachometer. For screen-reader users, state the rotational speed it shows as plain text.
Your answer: 4500 rpm
